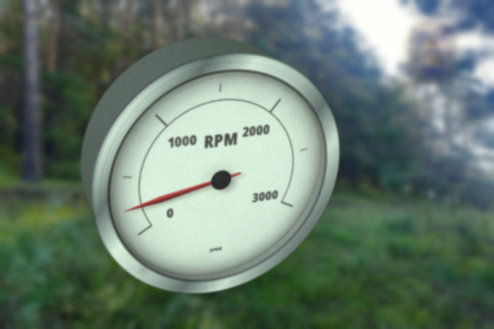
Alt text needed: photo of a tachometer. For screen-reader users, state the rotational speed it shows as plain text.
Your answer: 250 rpm
